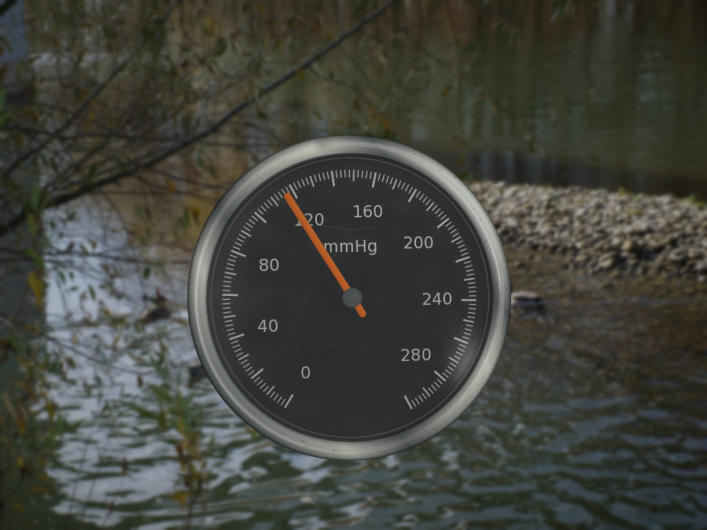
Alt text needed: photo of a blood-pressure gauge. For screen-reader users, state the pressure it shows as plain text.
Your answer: 116 mmHg
